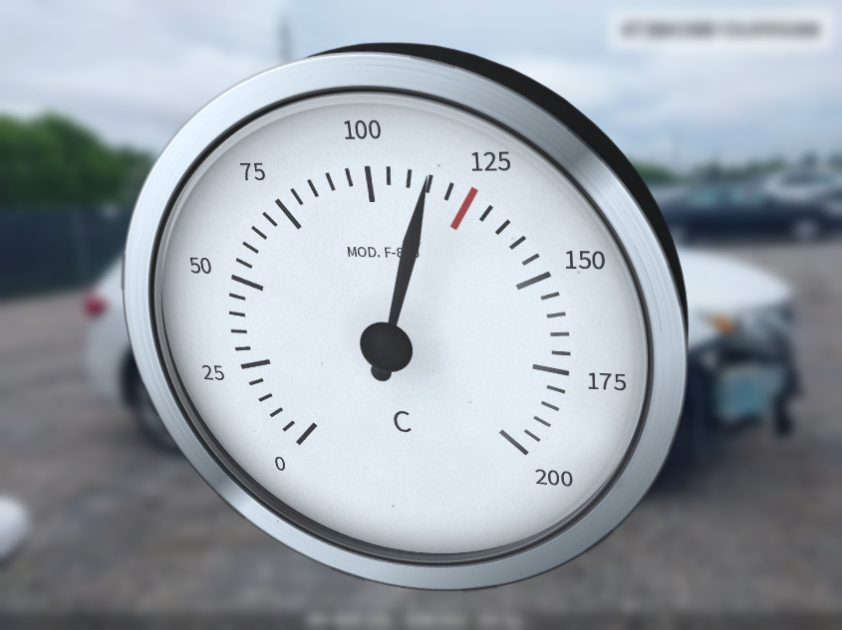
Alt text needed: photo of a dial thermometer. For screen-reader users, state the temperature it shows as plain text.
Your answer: 115 °C
